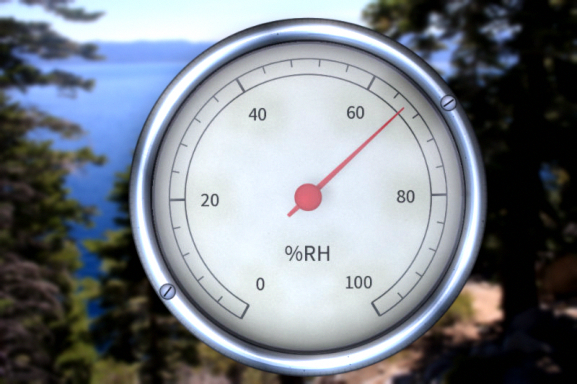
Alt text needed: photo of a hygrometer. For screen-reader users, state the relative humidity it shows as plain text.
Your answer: 66 %
